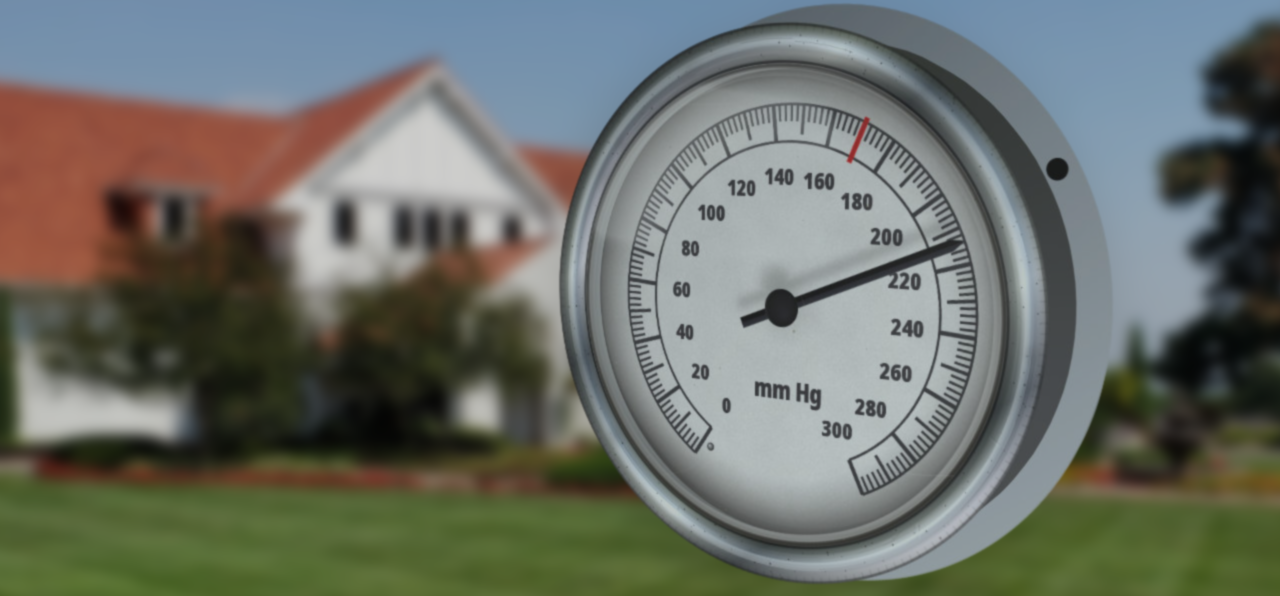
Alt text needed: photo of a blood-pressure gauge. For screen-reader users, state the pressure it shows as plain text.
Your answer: 214 mmHg
